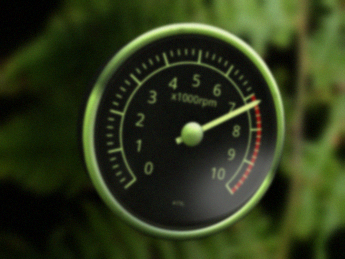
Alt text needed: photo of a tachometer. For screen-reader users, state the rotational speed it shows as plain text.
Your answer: 7200 rpm
